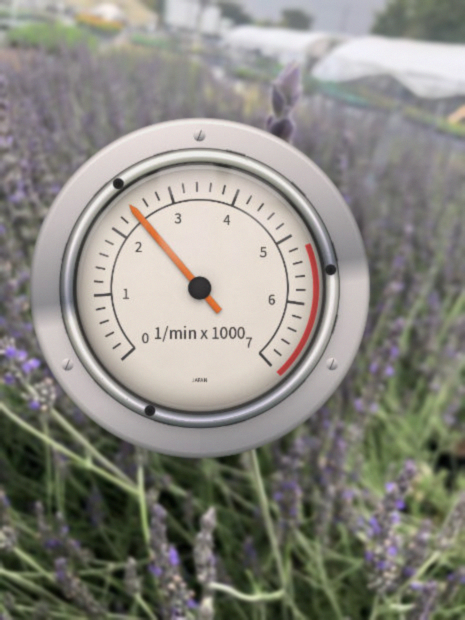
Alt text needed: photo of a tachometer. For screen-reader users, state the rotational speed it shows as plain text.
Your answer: 2400 rpm
